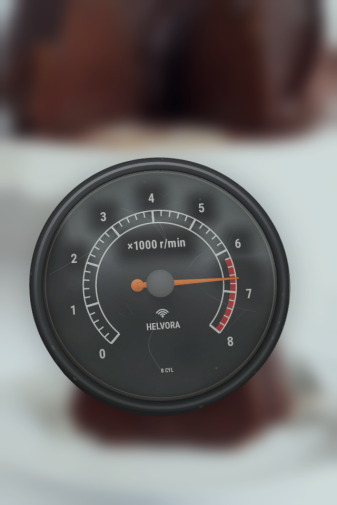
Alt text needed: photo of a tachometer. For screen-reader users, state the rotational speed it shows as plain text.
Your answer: 6700 rpm
